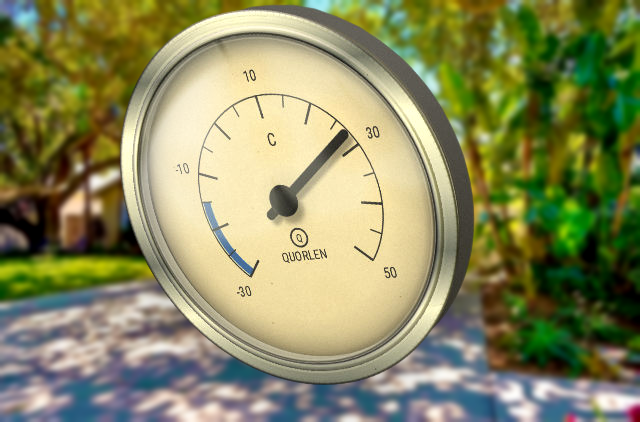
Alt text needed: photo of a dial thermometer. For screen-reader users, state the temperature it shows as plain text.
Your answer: 27.5 °C
